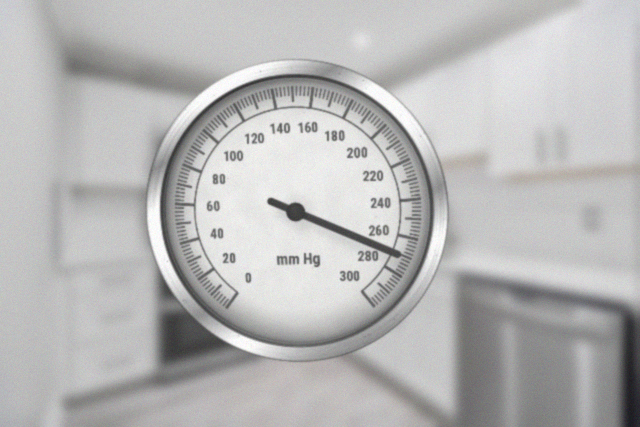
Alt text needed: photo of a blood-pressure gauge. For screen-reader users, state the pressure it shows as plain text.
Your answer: 270 mmHg
